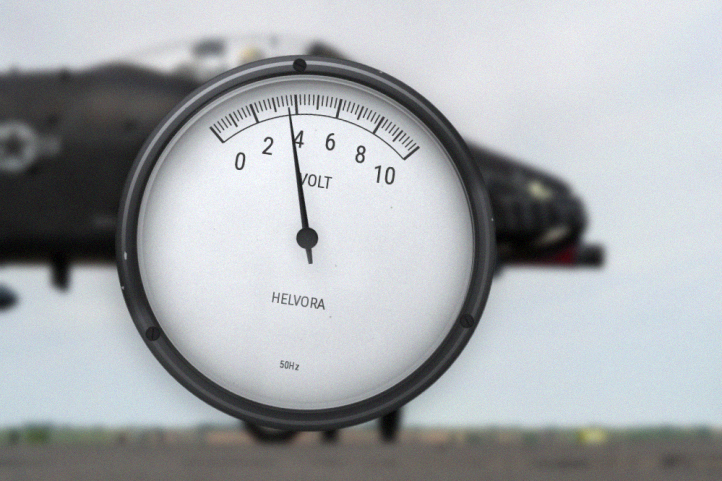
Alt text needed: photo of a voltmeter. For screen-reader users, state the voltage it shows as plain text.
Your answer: 3.6 V
